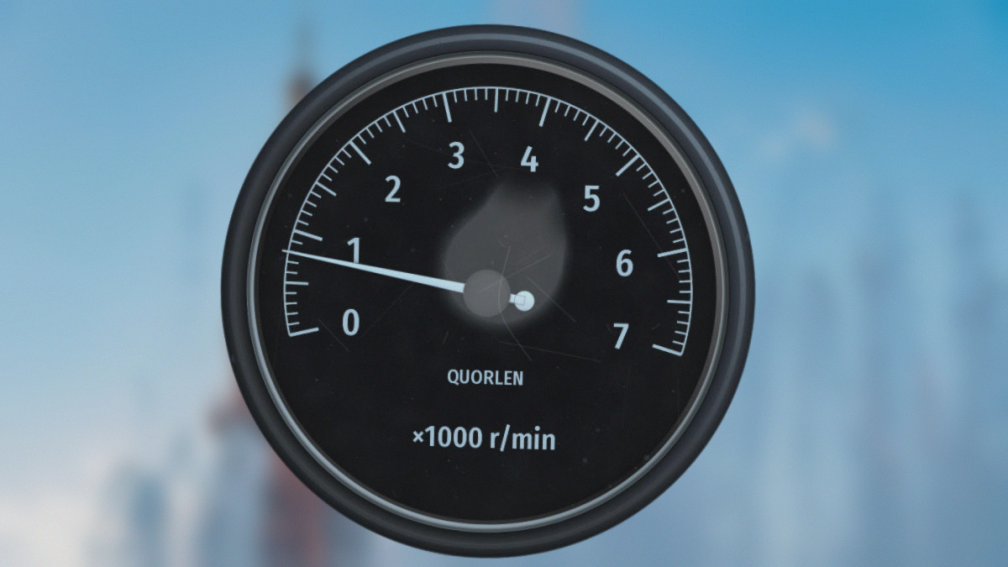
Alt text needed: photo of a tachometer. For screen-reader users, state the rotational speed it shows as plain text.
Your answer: 800 rpm
